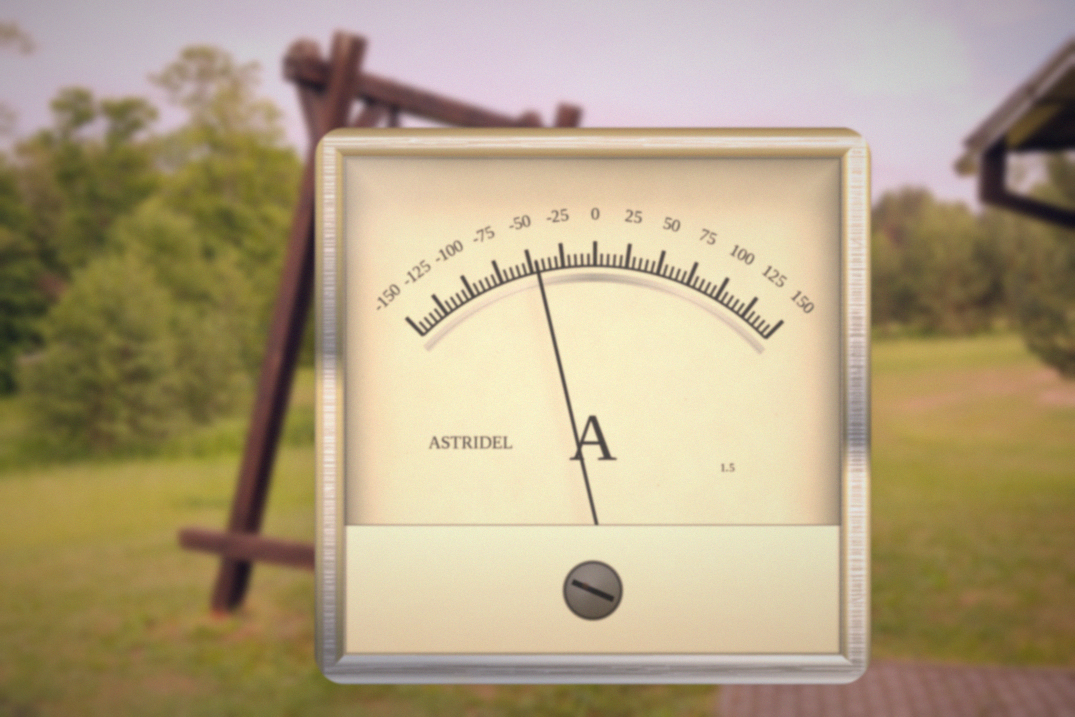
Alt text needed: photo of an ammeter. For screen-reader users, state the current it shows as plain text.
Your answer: -45 A
